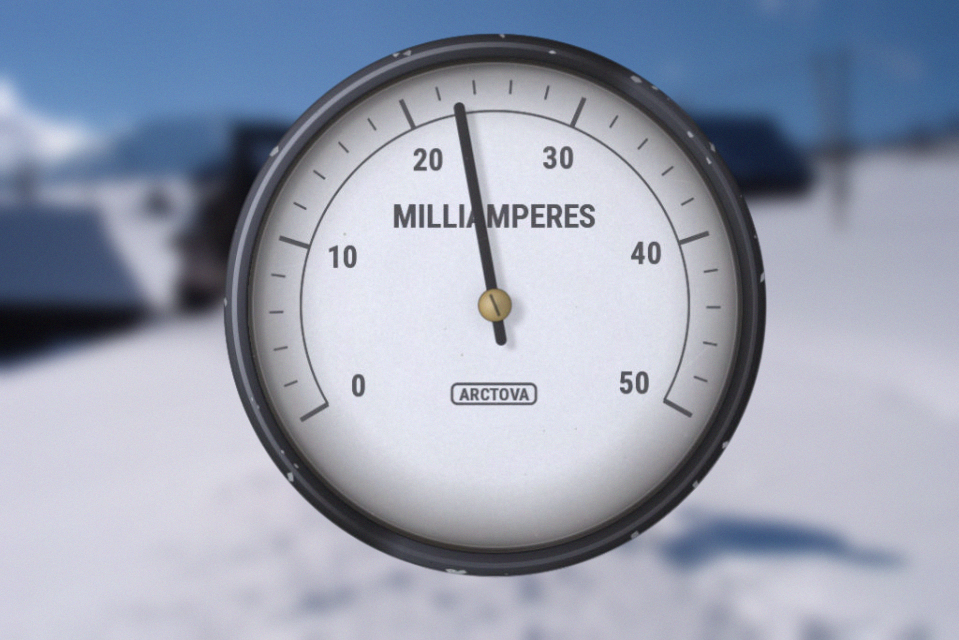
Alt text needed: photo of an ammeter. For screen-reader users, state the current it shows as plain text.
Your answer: 23 mA
